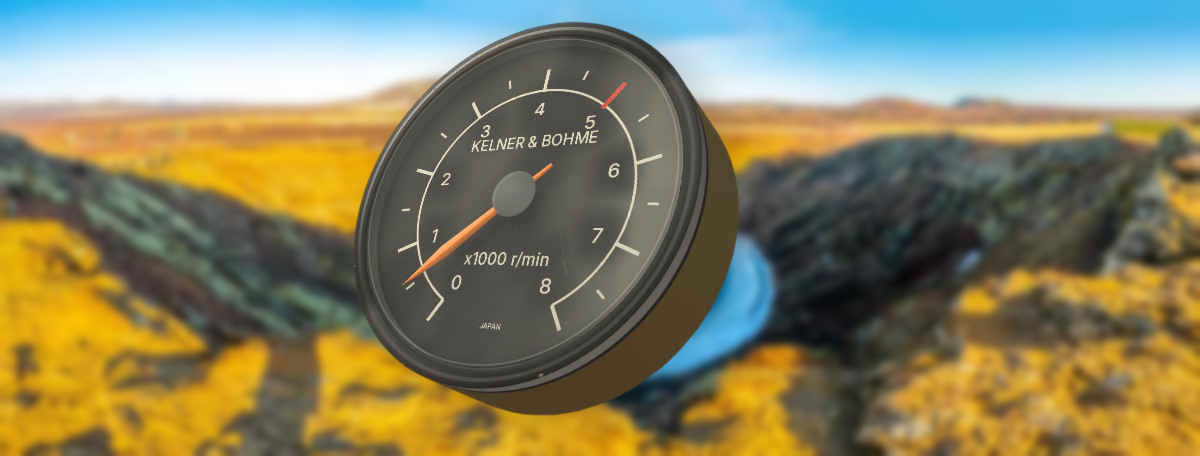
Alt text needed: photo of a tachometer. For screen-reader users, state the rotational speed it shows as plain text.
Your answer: 500 rpm
